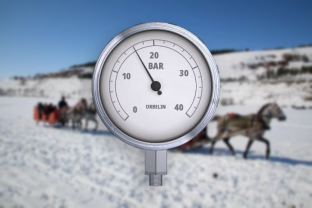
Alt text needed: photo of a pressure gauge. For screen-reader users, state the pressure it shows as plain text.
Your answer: 16 bar
